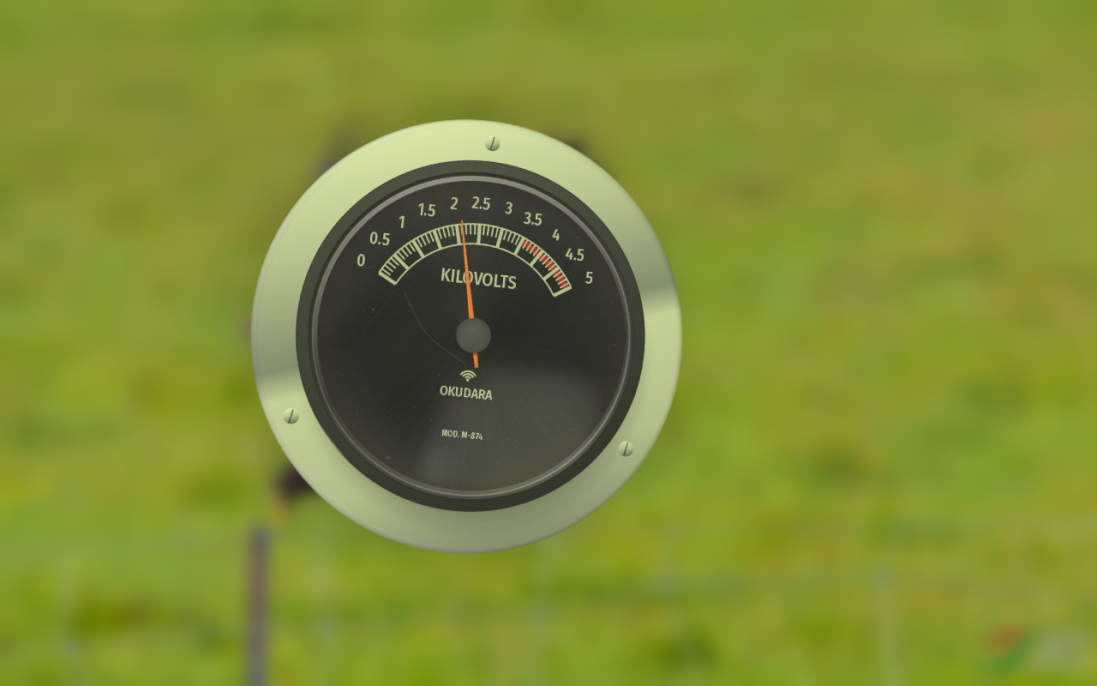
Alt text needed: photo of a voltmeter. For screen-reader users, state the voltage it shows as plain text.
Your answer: 2.1 kV
